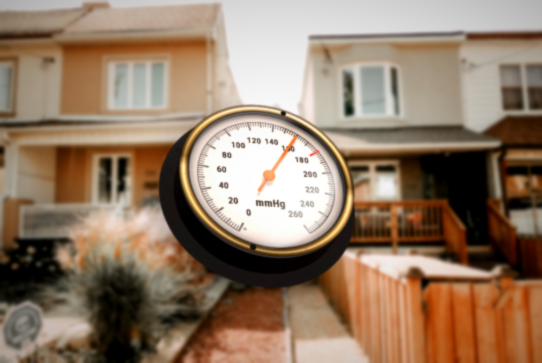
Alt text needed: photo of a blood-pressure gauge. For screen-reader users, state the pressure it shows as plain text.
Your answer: 160 mmHg
